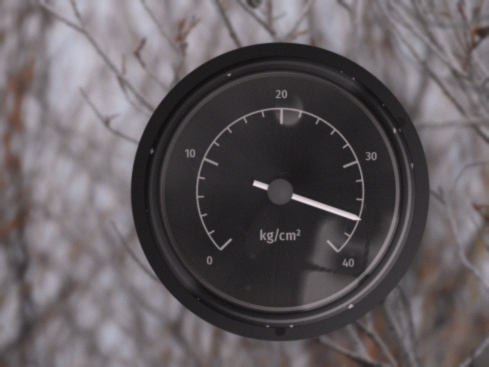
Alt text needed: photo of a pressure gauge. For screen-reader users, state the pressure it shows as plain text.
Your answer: 36 kg/cm²
